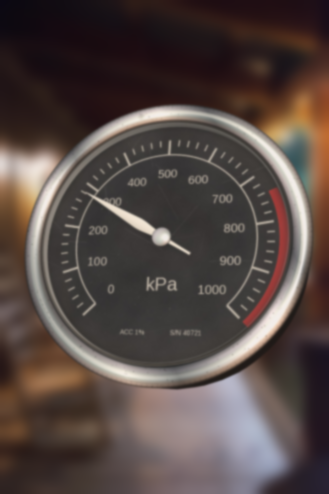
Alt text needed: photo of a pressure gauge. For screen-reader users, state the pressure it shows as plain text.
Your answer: 280 kPa
